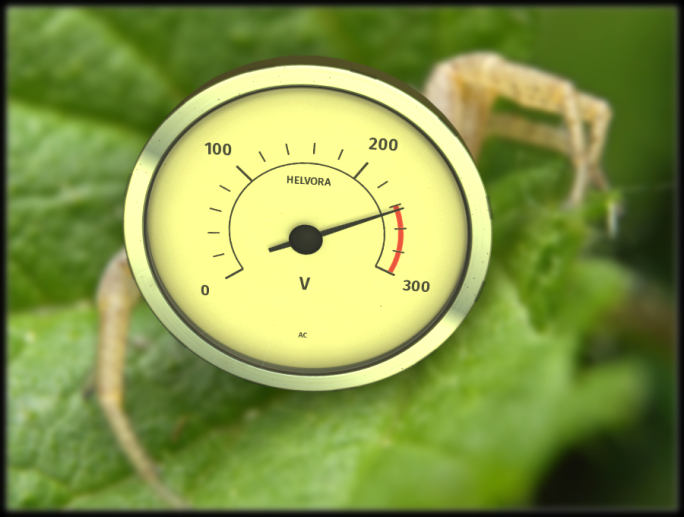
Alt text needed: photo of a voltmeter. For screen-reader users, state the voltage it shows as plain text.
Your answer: 240 V
